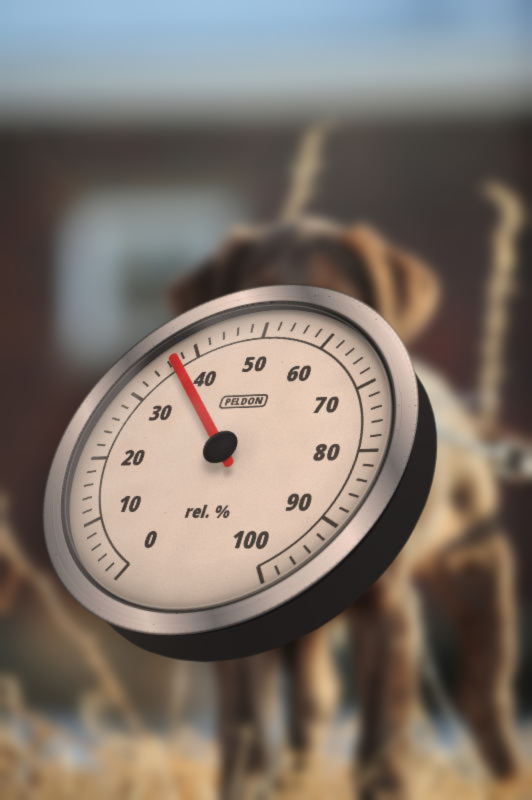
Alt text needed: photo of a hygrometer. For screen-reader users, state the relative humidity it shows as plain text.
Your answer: 37 %
